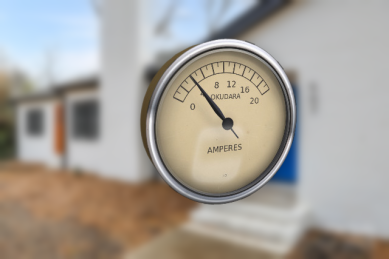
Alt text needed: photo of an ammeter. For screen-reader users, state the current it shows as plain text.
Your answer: 4 A
